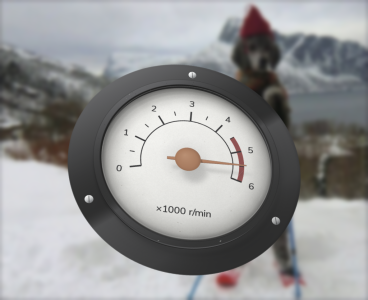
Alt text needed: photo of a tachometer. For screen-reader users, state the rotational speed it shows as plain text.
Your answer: 5500 rpm
